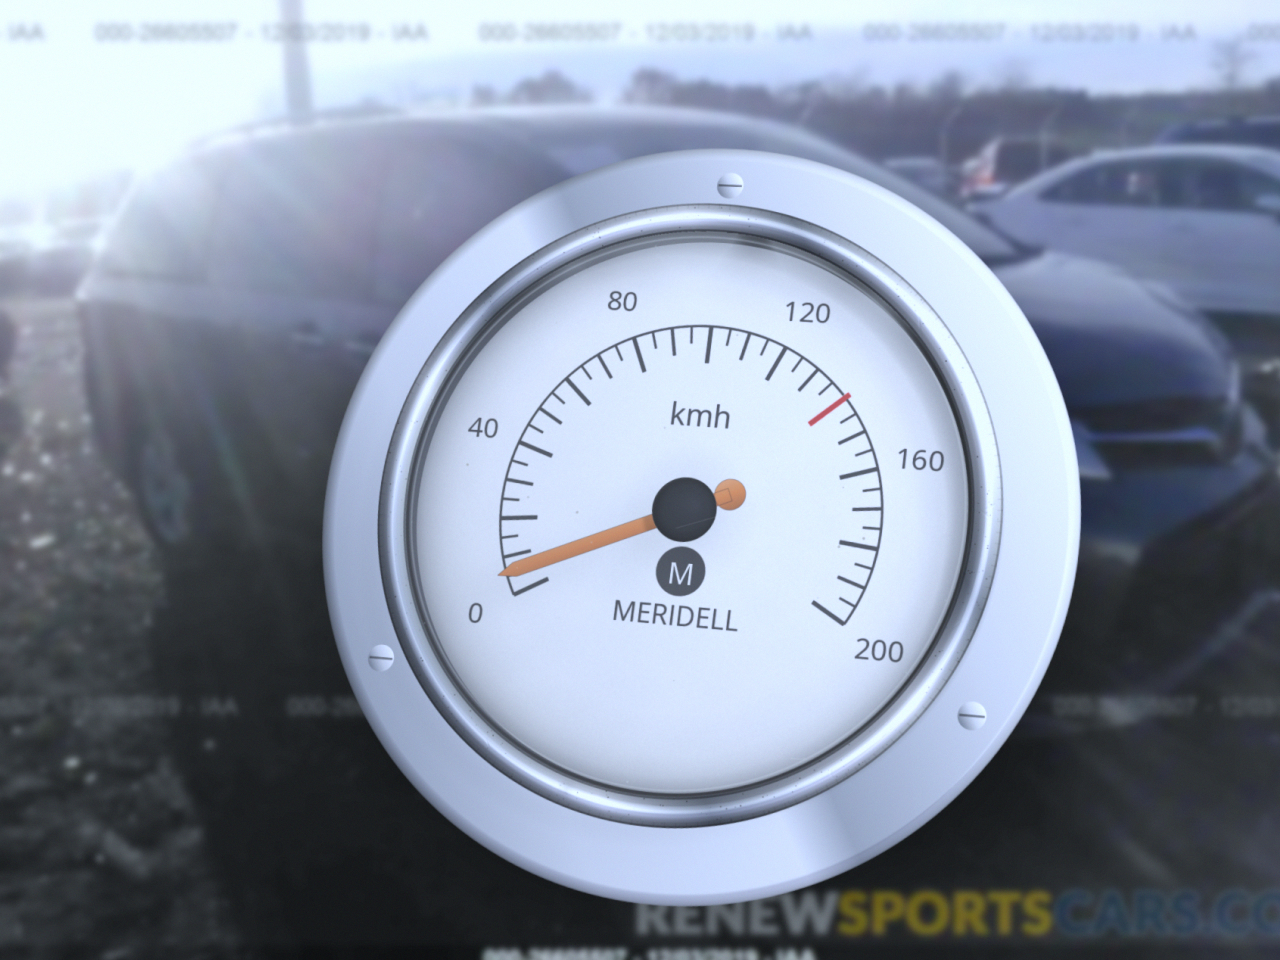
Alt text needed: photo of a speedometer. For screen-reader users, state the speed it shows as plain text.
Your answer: 5 km/h
